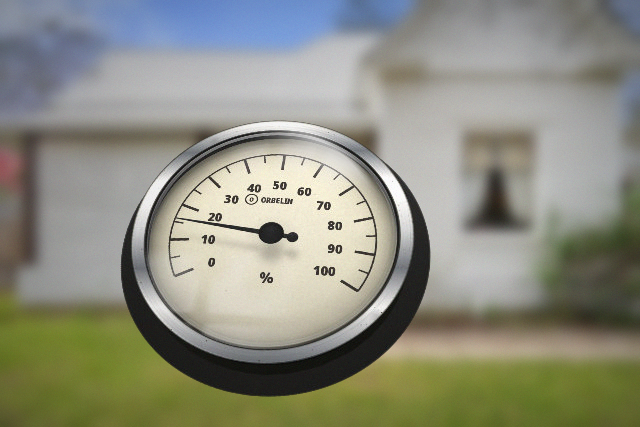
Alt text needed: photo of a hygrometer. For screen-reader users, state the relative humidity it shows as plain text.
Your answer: 15 %
